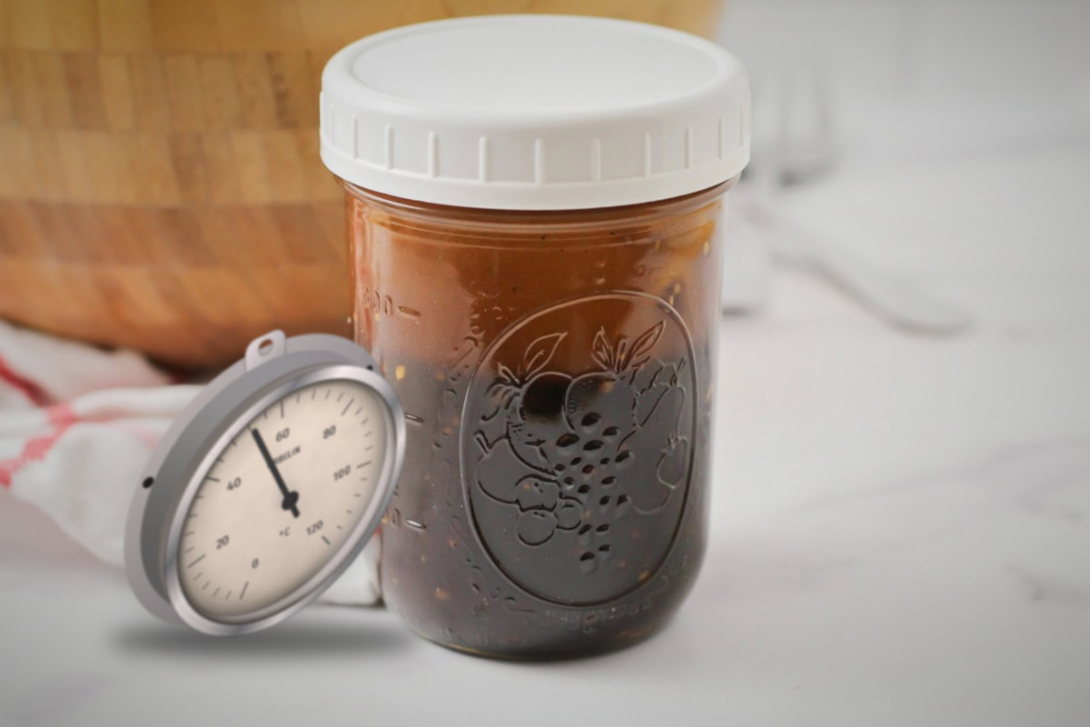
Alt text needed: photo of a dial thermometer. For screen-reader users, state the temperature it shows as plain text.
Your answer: 52 °C
